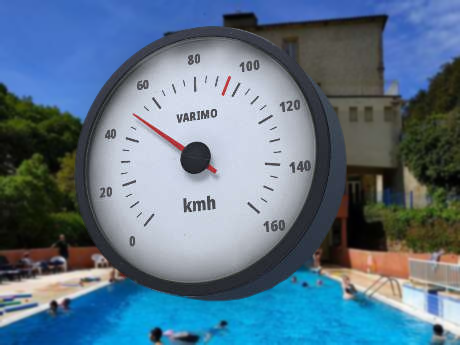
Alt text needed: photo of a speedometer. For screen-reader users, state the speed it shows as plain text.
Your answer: 50 km/h
